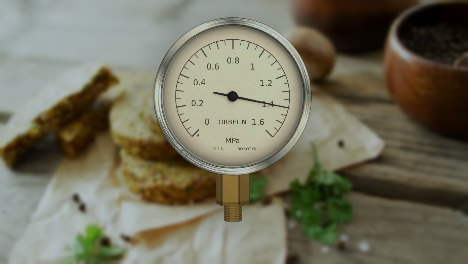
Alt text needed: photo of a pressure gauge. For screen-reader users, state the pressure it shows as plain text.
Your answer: 1.4 MPa
